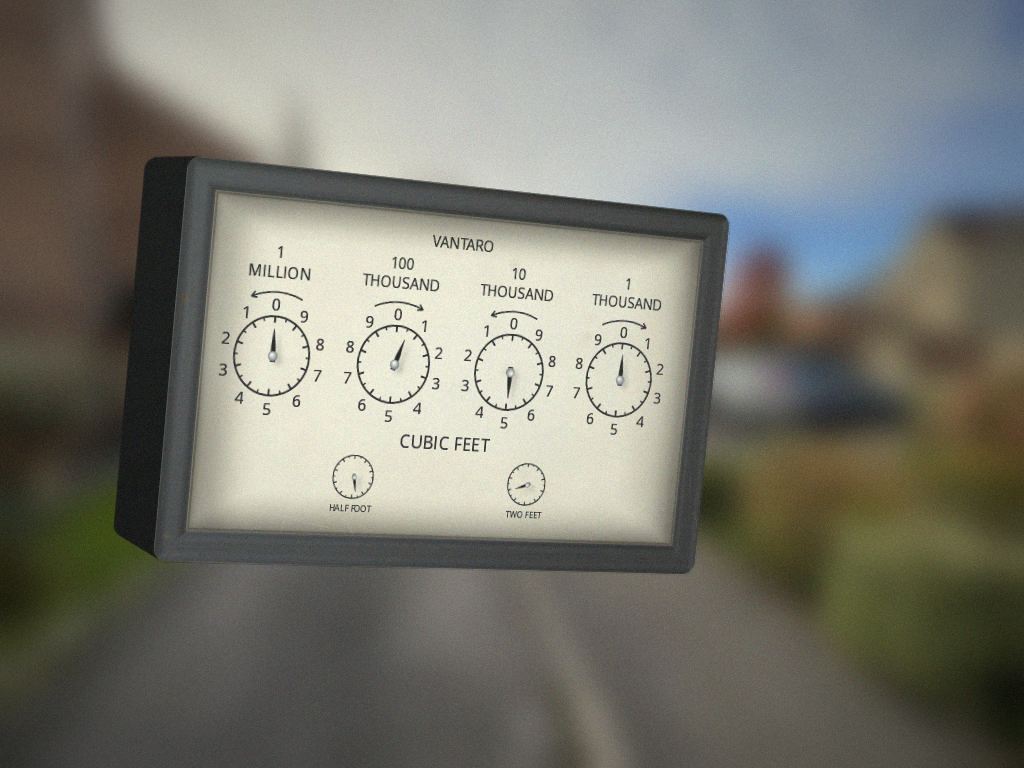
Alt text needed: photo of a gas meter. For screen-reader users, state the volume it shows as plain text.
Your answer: 5000 ft³
